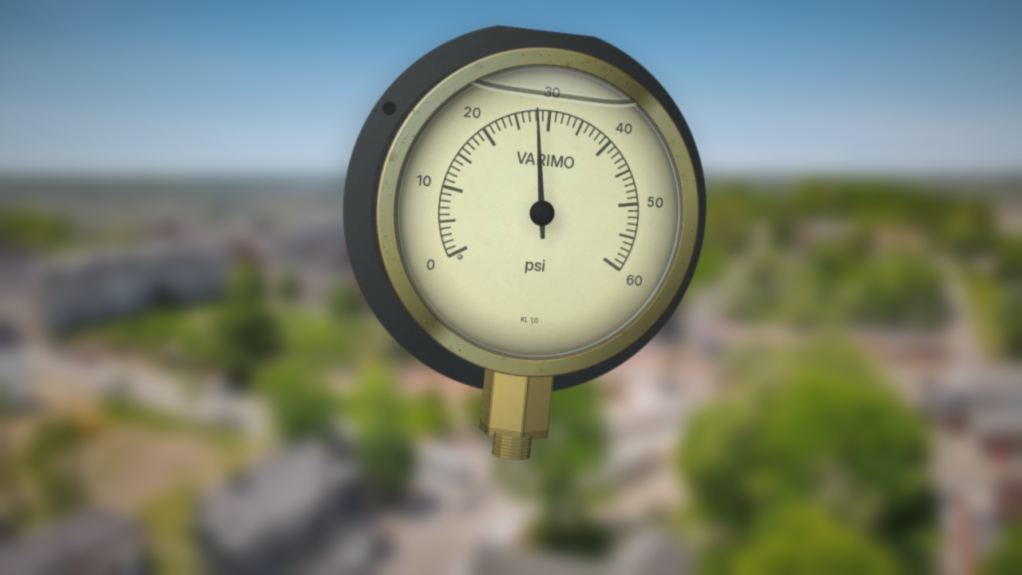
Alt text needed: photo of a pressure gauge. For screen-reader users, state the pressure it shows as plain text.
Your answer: 28 psi
